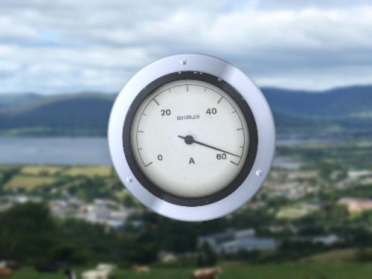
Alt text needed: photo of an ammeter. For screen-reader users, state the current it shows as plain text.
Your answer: 57.5 A
